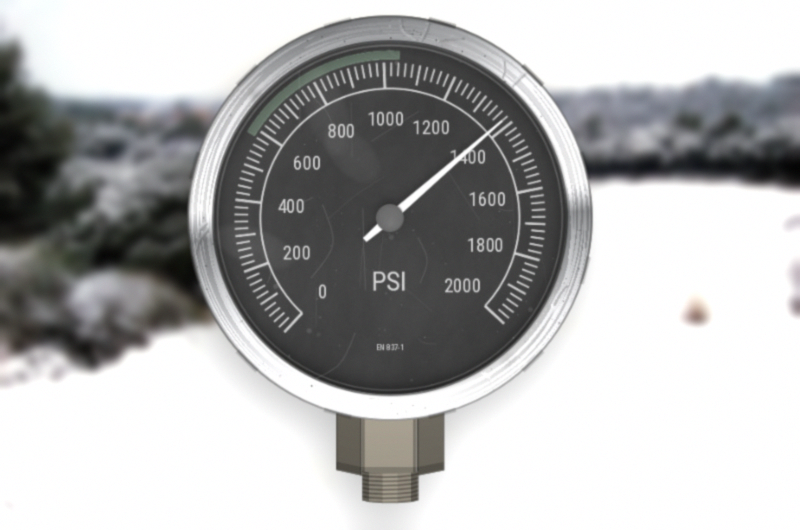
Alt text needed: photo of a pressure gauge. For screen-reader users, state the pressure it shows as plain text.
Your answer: 1380 psi
